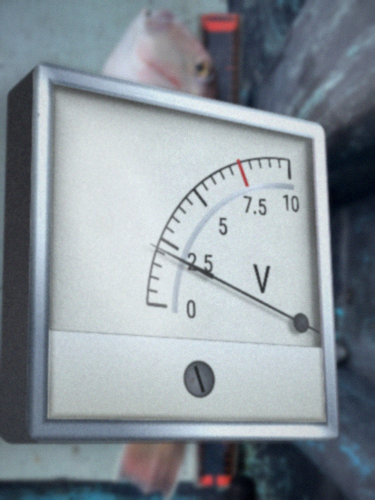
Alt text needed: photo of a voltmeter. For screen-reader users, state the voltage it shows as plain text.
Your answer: 2 V
